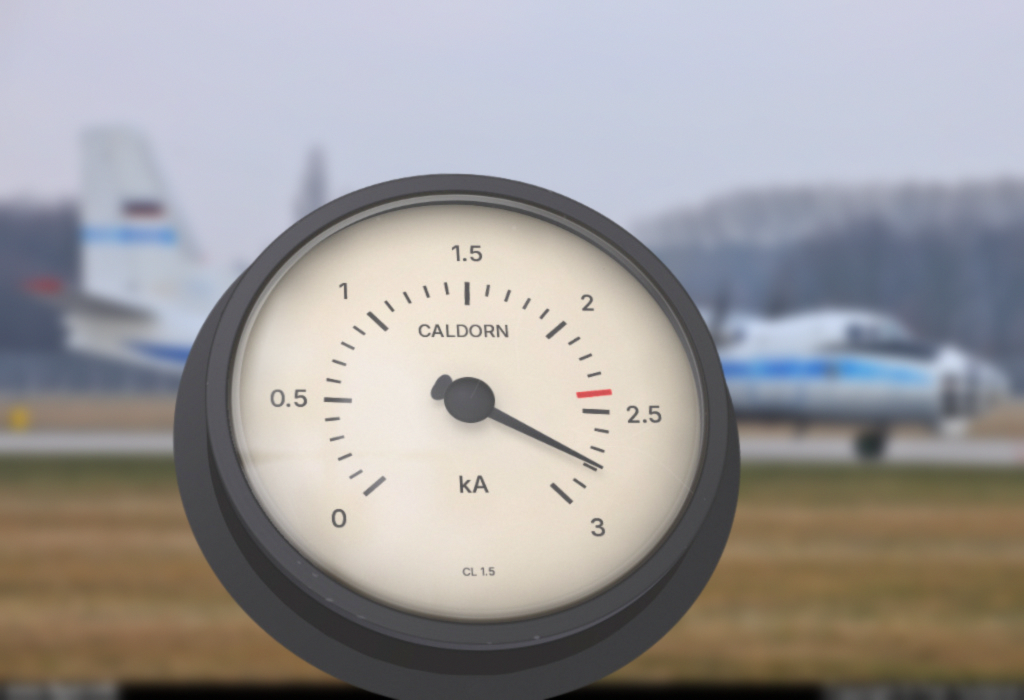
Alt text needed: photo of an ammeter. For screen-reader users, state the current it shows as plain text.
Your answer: 2.8 kA
